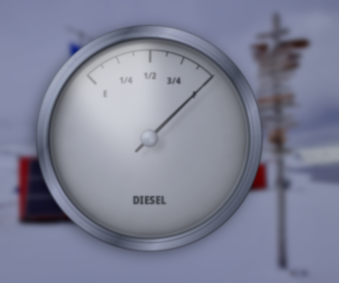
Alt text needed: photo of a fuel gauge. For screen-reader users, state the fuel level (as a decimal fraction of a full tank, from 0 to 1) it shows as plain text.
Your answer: 1
